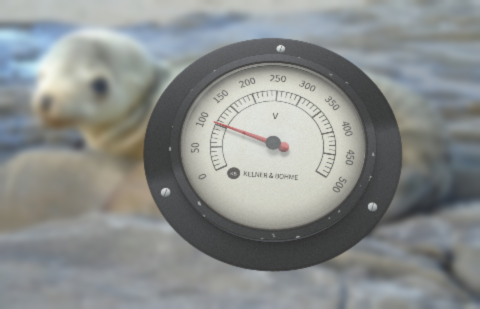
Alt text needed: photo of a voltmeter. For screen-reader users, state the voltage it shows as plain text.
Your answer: 100 V
